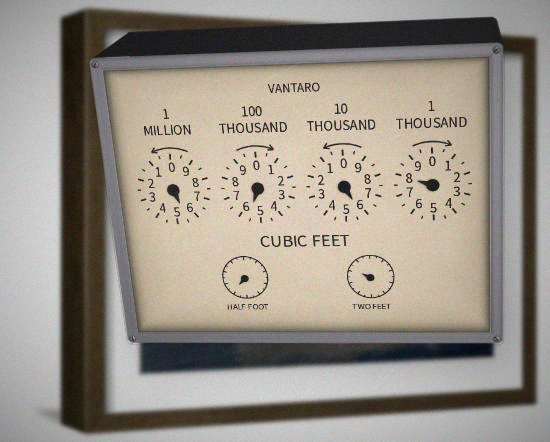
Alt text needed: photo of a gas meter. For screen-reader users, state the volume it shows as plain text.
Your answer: 555800 ft³
